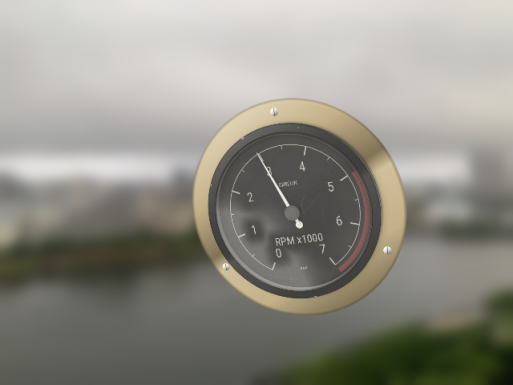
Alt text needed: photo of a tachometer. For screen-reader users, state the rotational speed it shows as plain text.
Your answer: 3000 rpm
